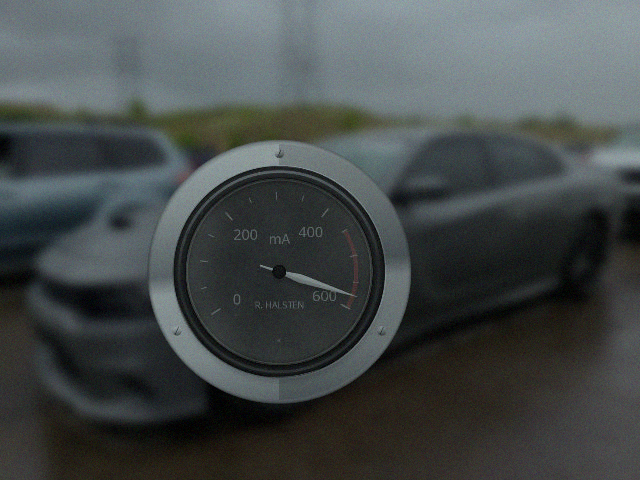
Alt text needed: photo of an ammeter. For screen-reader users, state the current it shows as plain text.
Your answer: 575 mA
